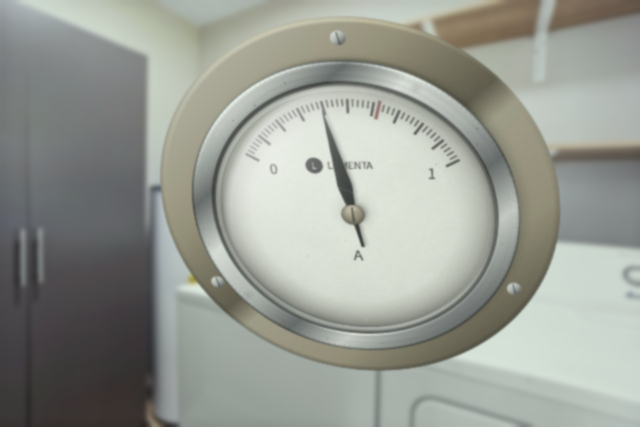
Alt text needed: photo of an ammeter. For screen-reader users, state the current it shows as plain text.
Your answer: 0.4 A
